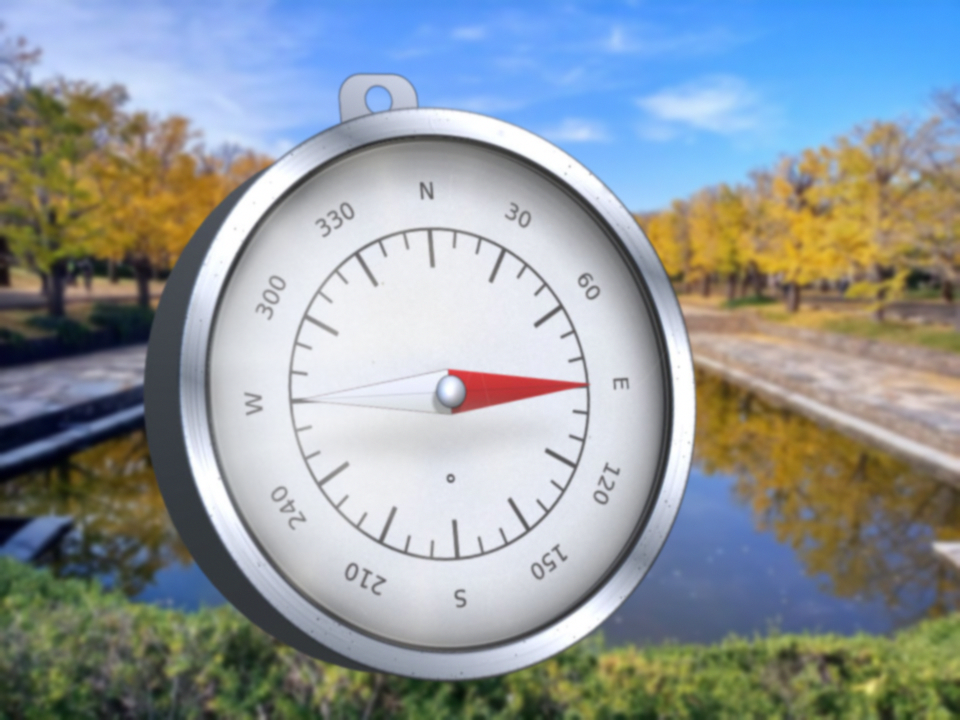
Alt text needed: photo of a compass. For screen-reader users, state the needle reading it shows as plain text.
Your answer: 90 °
